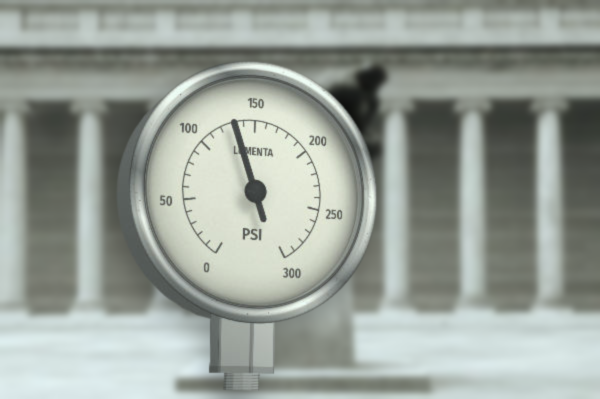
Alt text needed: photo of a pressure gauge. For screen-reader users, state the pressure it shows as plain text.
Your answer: 130 psi
